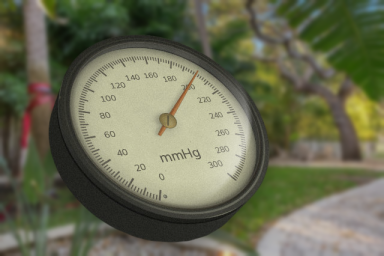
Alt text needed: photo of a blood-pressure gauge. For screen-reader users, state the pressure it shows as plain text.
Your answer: 200 mmHg
